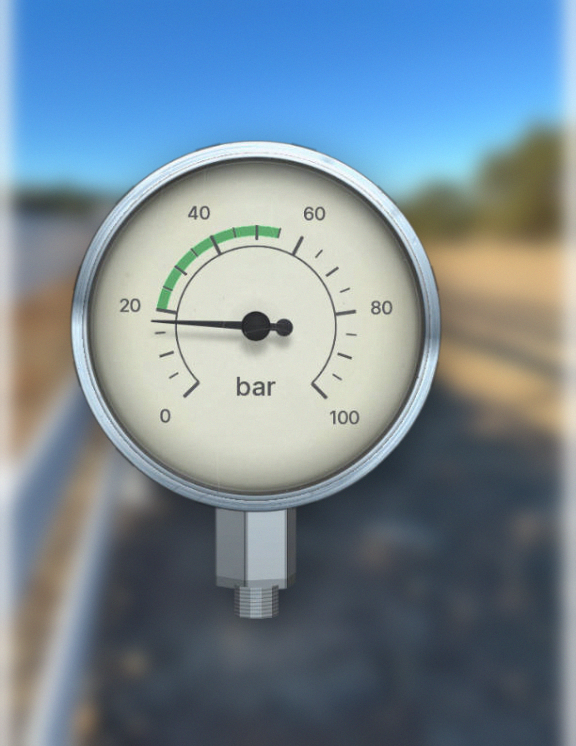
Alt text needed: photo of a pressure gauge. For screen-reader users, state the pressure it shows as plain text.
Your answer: 17.5 bar
